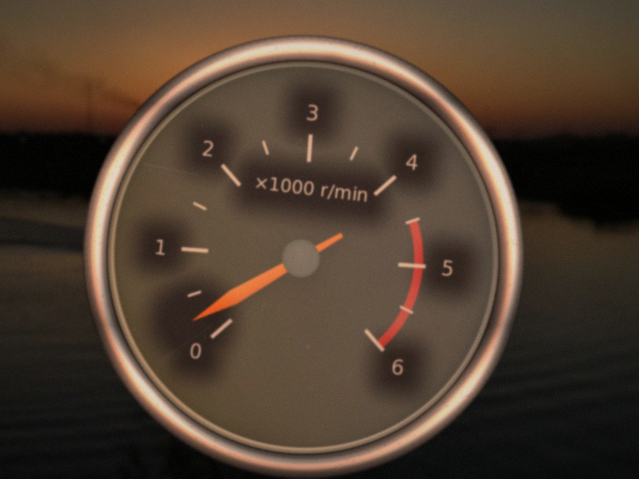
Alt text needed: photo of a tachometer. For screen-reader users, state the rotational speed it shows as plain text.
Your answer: 250 rpm
